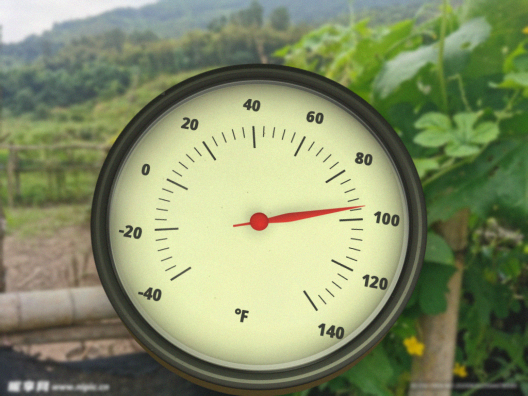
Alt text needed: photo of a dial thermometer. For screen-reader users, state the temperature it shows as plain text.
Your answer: 96 °F
